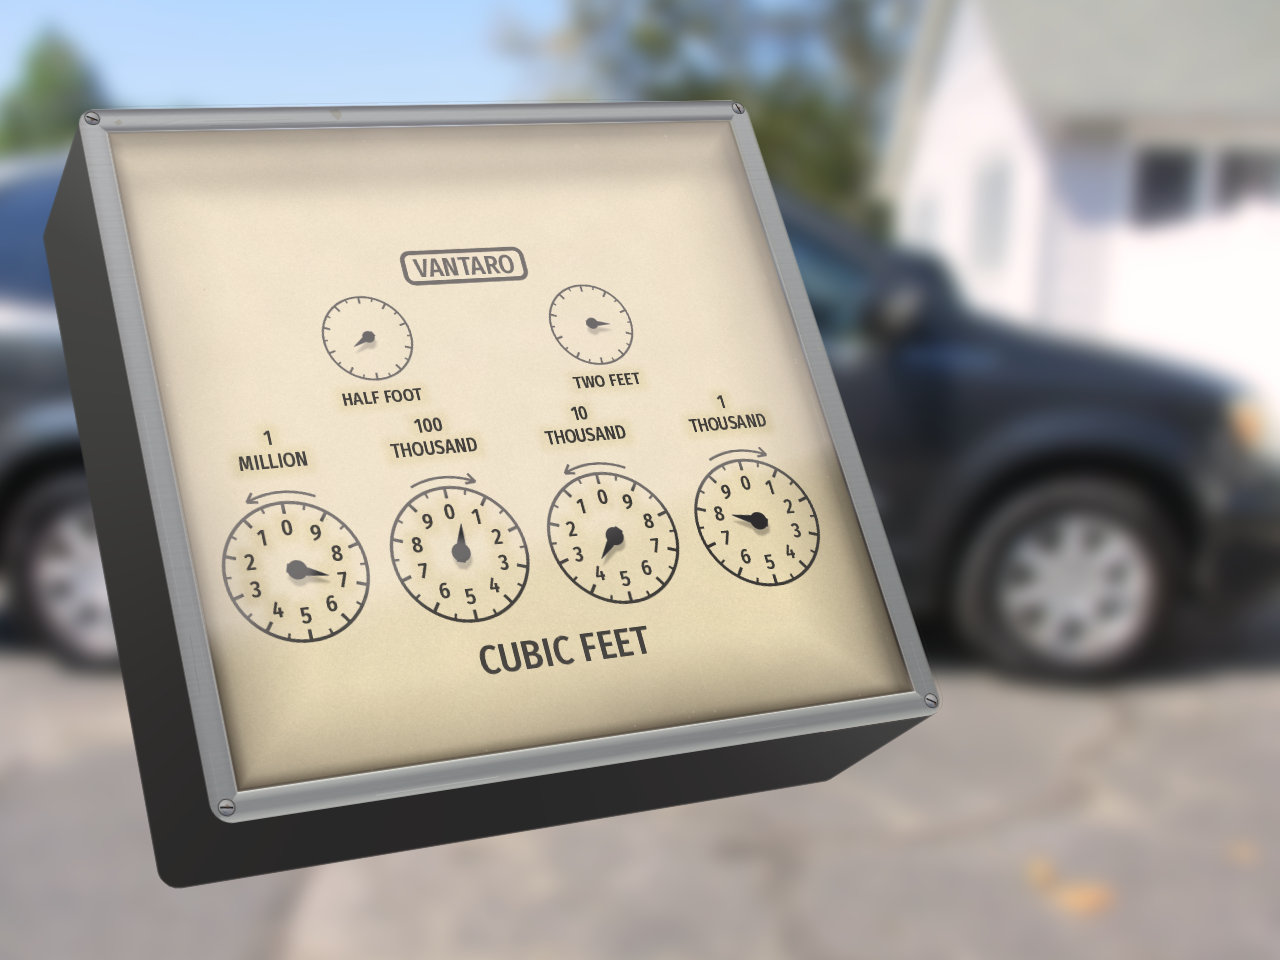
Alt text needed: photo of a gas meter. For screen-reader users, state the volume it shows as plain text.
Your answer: 703800 ft³
